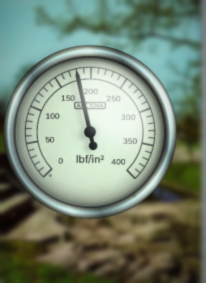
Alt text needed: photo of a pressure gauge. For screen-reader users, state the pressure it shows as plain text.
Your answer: 180 psi
